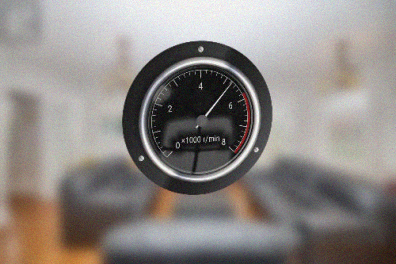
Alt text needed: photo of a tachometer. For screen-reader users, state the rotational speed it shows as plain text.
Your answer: 5200 rpm
